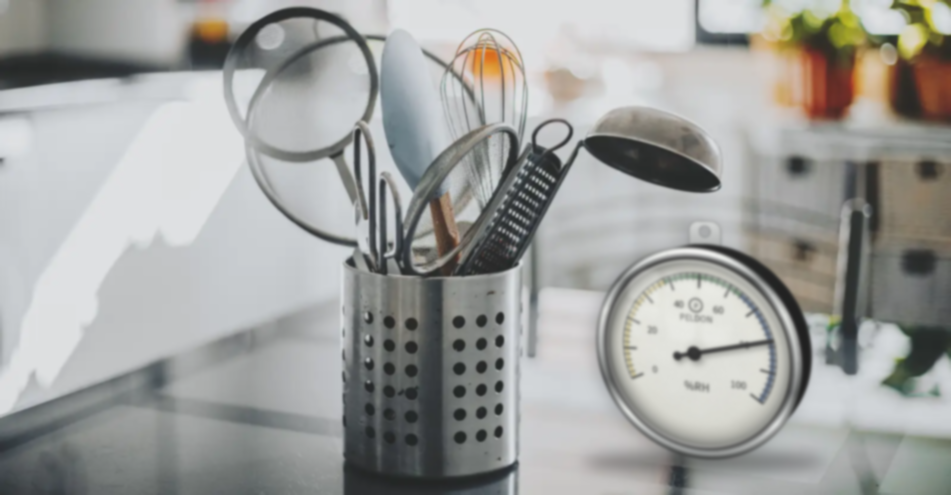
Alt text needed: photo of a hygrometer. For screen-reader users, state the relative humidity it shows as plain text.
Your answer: 80 %
